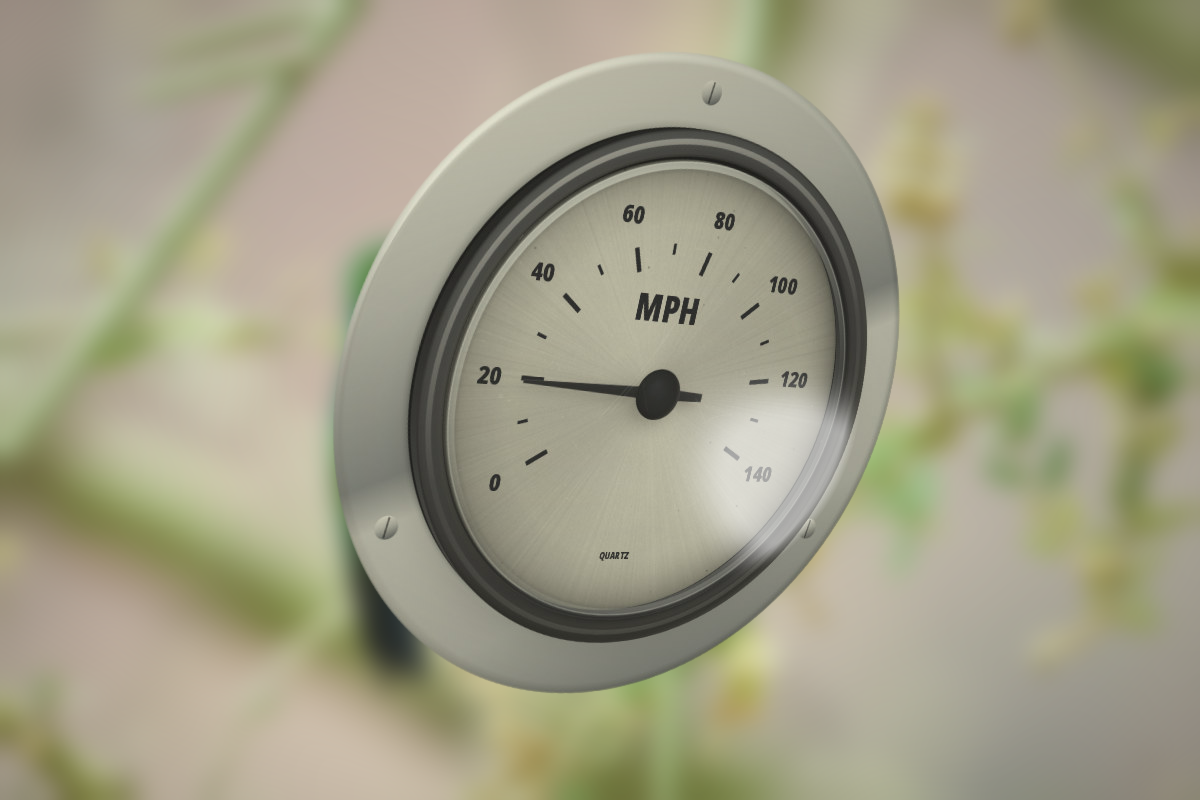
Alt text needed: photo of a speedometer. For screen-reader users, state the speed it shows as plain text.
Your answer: 20 mph
